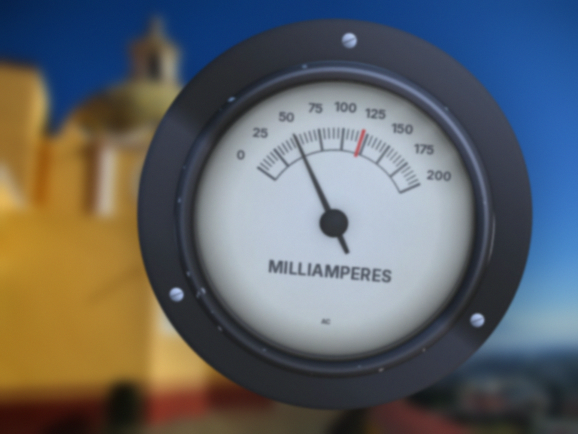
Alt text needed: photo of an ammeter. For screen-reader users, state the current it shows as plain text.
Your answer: 50 mA
